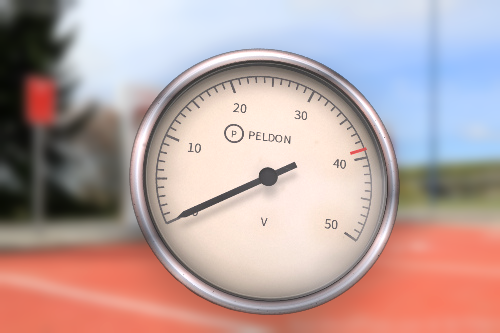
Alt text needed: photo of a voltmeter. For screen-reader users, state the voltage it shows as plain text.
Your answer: 0 V
